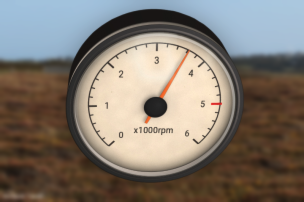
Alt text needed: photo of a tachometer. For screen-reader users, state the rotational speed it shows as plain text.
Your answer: 3600 rpm
